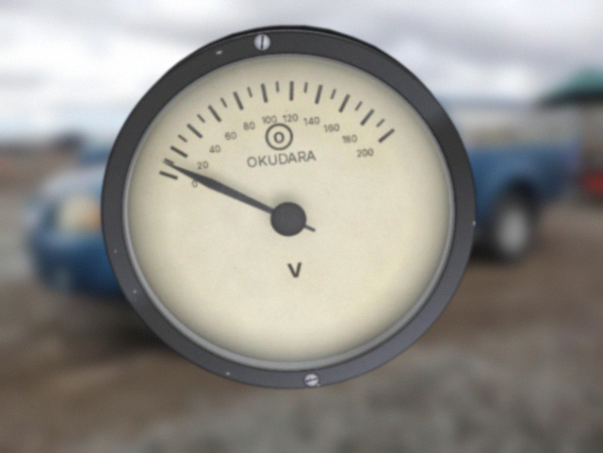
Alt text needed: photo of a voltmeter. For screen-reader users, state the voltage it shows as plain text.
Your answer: 10 V
